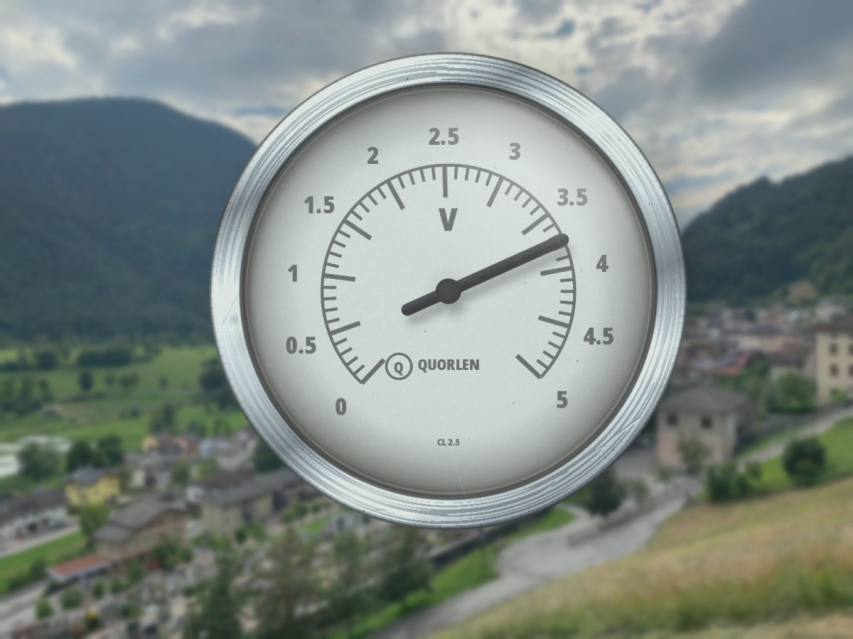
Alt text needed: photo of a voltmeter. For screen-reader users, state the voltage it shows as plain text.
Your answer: 3.75 V
